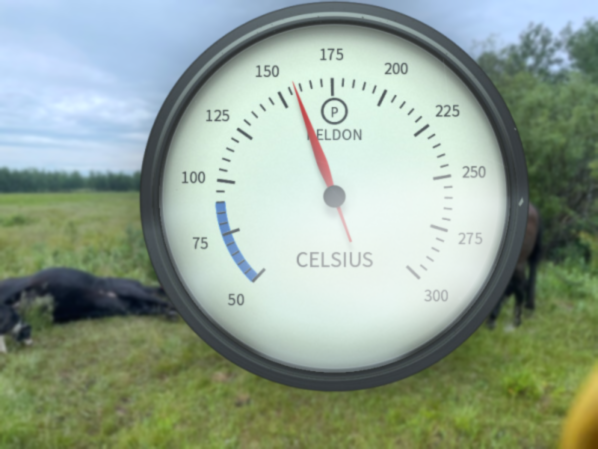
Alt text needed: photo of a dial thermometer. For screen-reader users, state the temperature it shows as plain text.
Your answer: 157.5 °C
